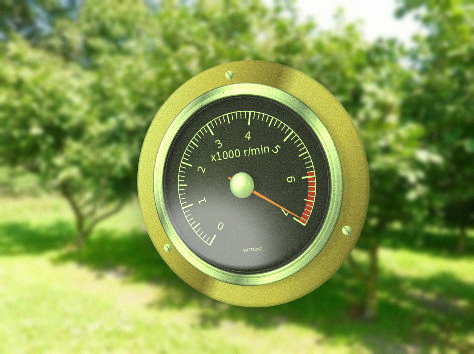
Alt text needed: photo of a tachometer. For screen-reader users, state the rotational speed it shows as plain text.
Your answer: 6900 rpm
